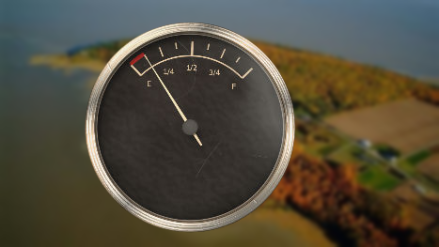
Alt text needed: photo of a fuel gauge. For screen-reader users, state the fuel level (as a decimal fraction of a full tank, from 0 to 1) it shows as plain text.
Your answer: 0.125
